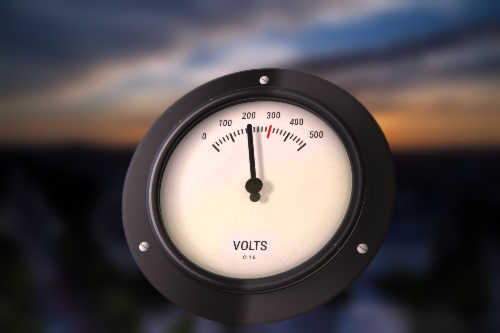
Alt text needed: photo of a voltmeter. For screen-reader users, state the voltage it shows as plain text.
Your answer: 200 V
